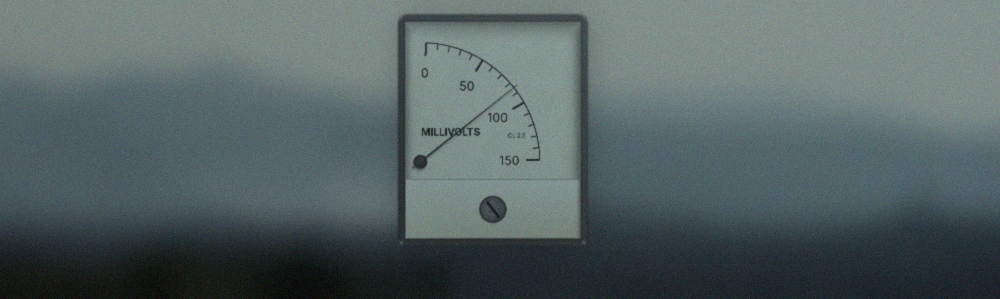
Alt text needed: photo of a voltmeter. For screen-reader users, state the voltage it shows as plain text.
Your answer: 85 mV
